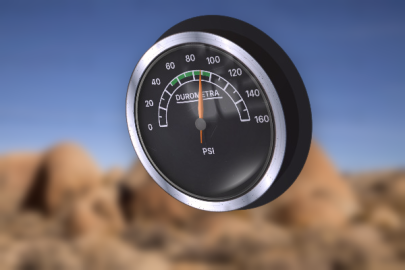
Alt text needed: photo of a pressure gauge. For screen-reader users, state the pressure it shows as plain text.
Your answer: 90 psi
